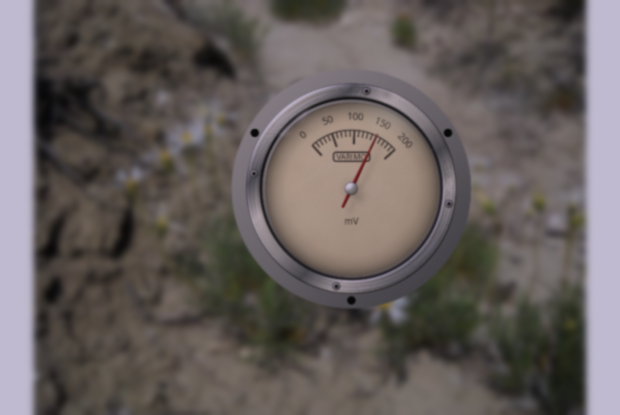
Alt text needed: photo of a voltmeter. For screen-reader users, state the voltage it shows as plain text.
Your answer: 150 mV
